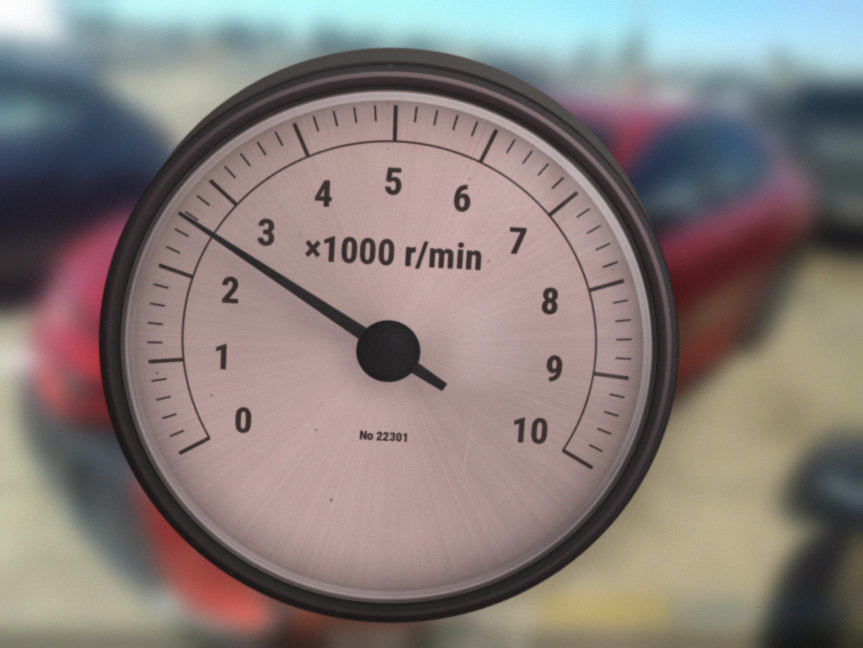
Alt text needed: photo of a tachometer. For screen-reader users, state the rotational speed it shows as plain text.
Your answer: 2600 rpm
